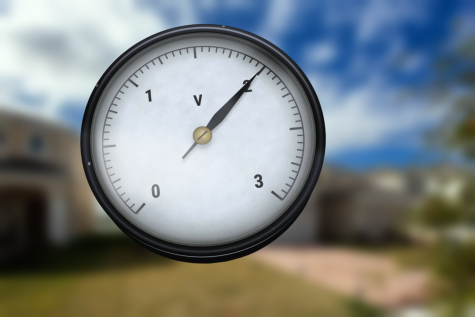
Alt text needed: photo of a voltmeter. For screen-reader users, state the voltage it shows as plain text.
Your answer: 2 V
